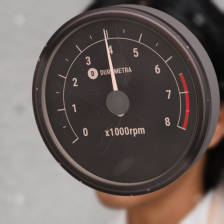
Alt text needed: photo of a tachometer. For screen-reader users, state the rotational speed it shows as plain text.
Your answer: 4000 rpm
